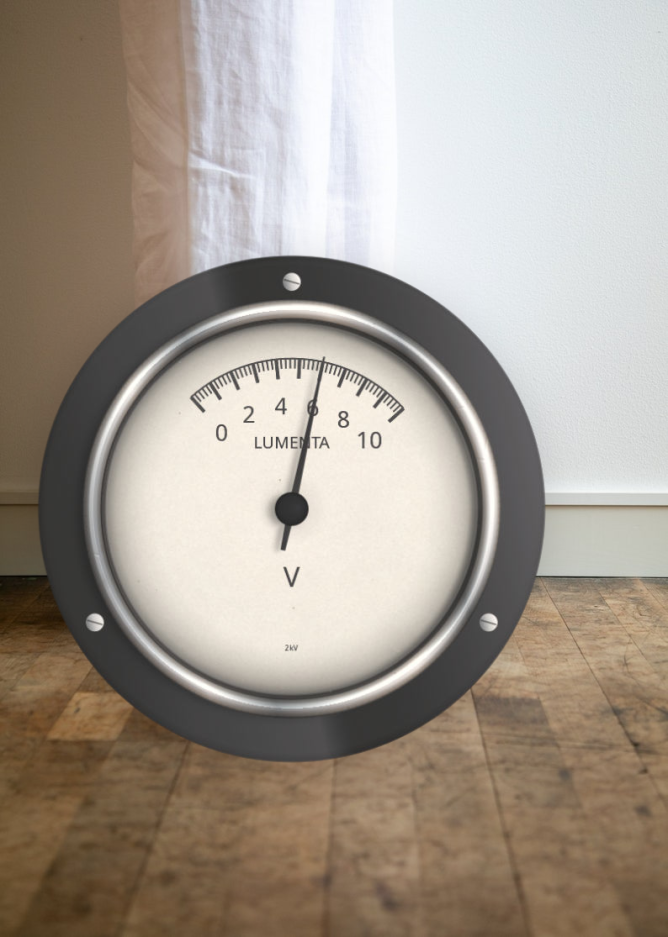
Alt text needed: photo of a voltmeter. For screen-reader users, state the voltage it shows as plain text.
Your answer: 6 V
